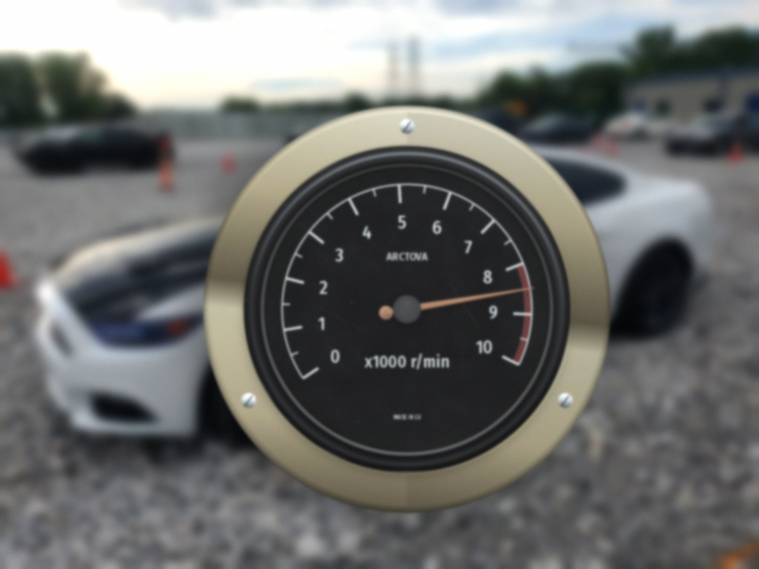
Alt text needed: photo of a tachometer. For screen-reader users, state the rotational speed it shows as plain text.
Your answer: 8500 rpm
